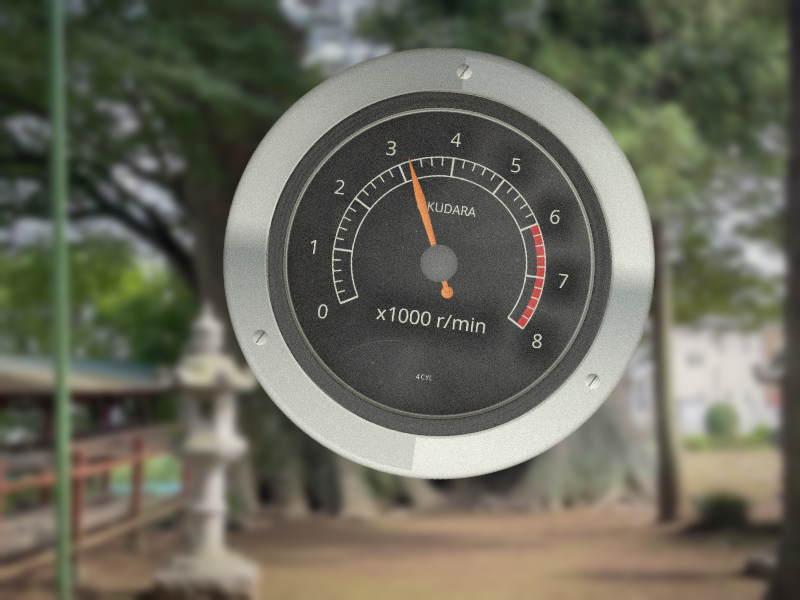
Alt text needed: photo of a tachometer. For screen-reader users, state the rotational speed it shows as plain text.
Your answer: 3200 rpm
